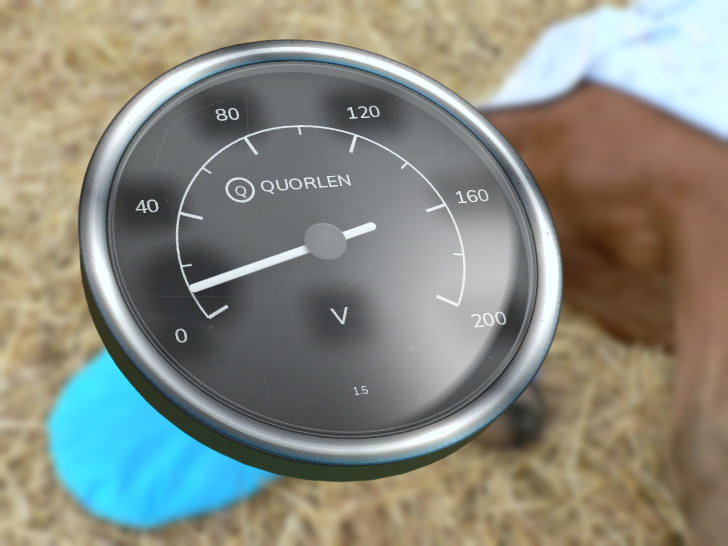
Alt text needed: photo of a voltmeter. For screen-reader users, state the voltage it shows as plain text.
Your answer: 10 V
